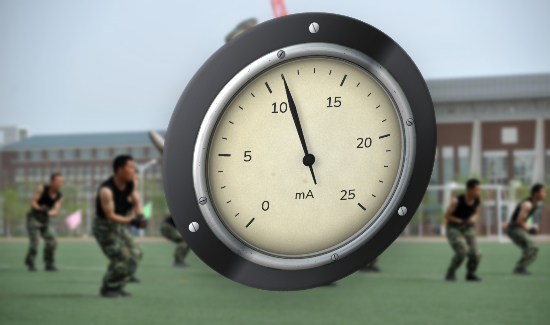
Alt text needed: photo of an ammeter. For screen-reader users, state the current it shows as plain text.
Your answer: 11 mA
